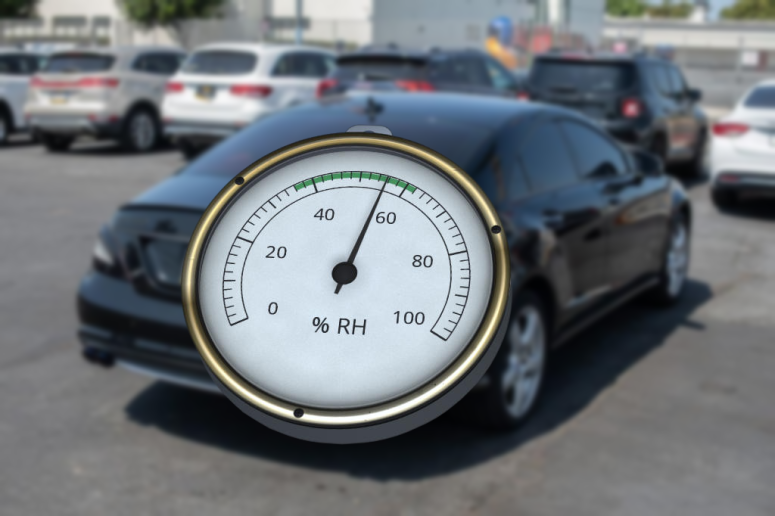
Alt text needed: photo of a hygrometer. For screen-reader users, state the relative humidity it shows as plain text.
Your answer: 56 %
